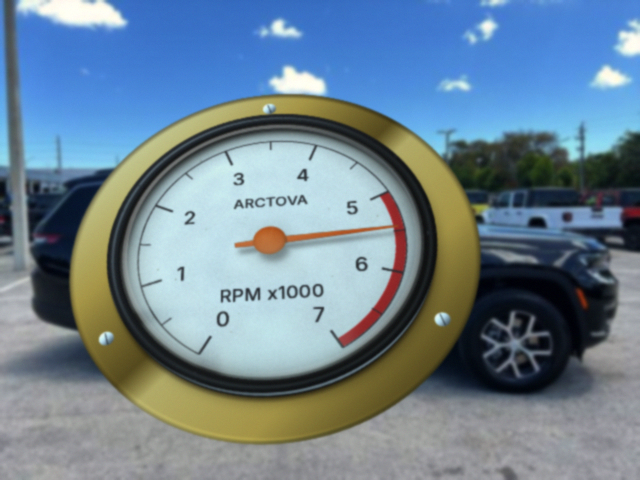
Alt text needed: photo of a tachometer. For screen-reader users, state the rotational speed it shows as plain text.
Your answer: 5500 rpm
